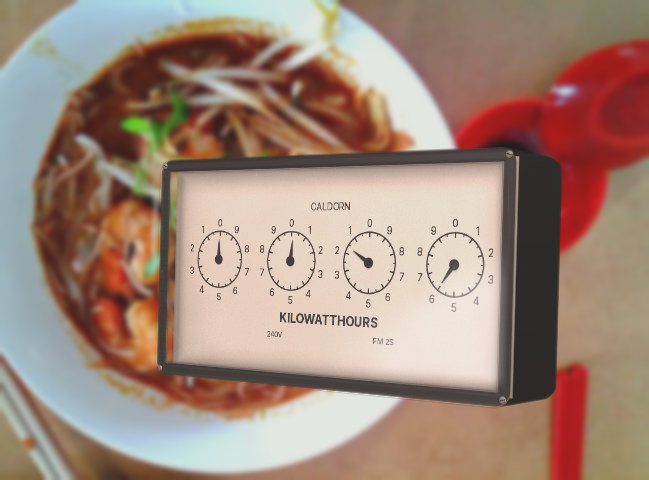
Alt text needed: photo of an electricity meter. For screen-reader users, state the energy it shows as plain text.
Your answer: 16 kWh
